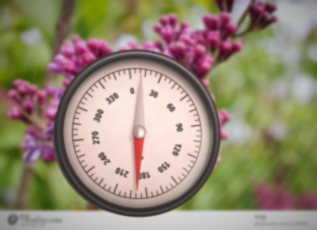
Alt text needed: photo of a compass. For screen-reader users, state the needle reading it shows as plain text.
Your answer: 190 °
